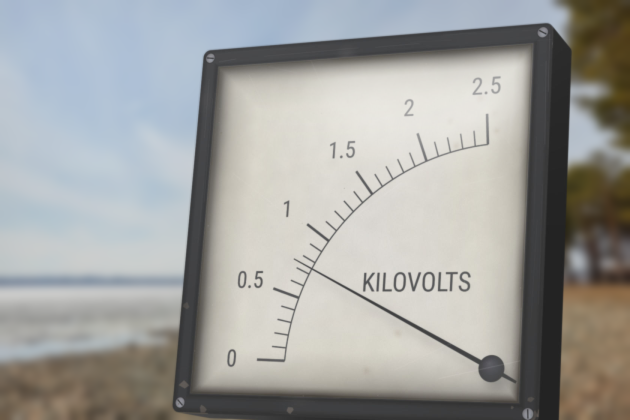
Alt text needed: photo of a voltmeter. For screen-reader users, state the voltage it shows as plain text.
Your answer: 0.75 kV
